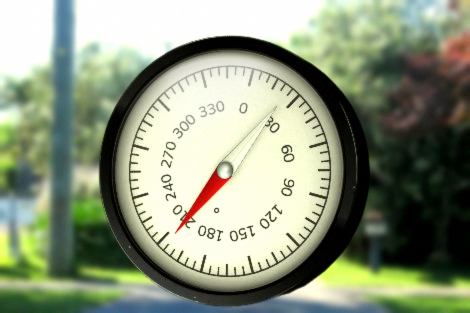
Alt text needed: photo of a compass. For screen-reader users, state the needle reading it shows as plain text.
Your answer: 205 °
